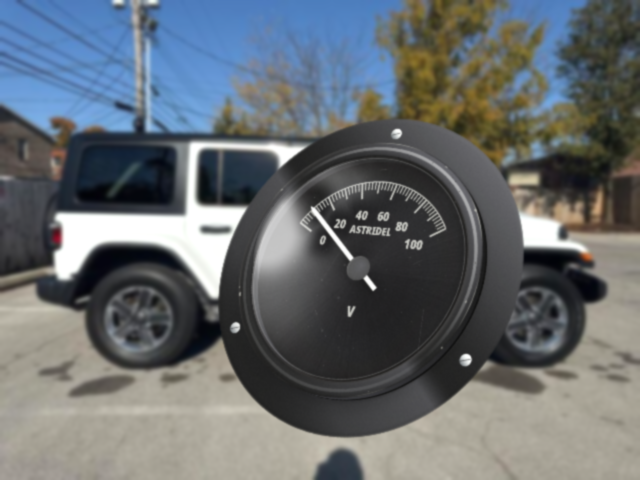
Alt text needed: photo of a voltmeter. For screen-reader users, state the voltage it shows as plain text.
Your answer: 10 V
